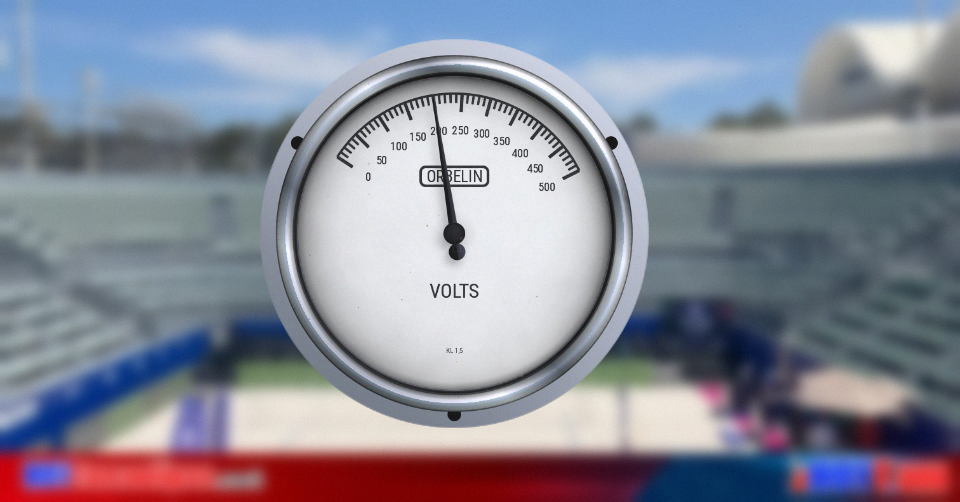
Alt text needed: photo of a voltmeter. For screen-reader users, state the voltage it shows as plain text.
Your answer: 200 V
